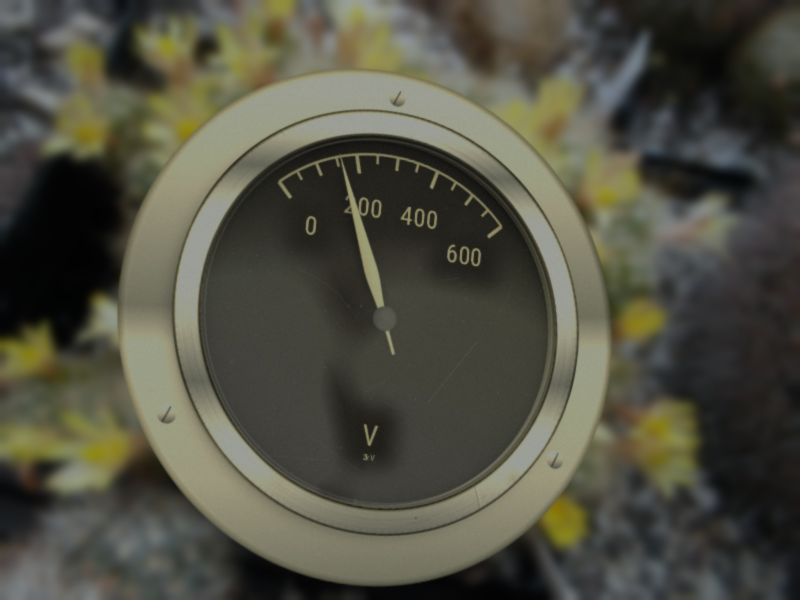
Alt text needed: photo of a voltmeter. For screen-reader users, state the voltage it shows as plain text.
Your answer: 150 V
